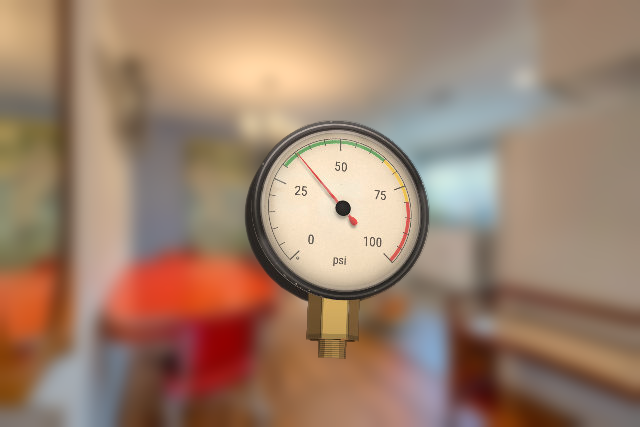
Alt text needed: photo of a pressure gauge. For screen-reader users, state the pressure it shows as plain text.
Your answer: 35 psi
